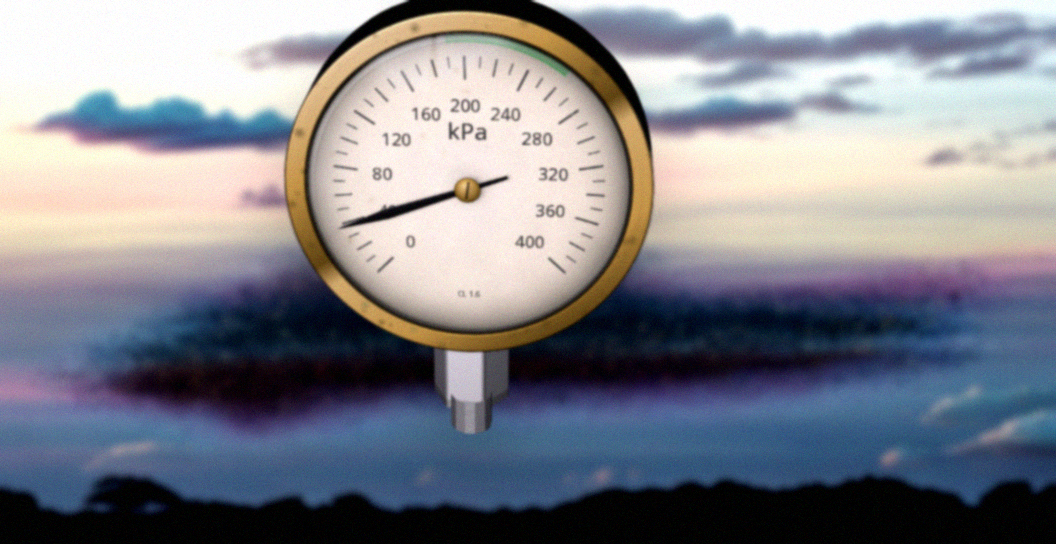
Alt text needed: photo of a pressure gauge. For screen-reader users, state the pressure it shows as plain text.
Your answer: 40 kPa
